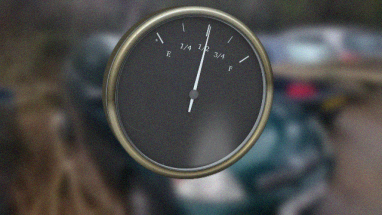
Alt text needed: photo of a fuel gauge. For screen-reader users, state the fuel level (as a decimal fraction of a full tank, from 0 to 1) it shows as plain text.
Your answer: 0.5
